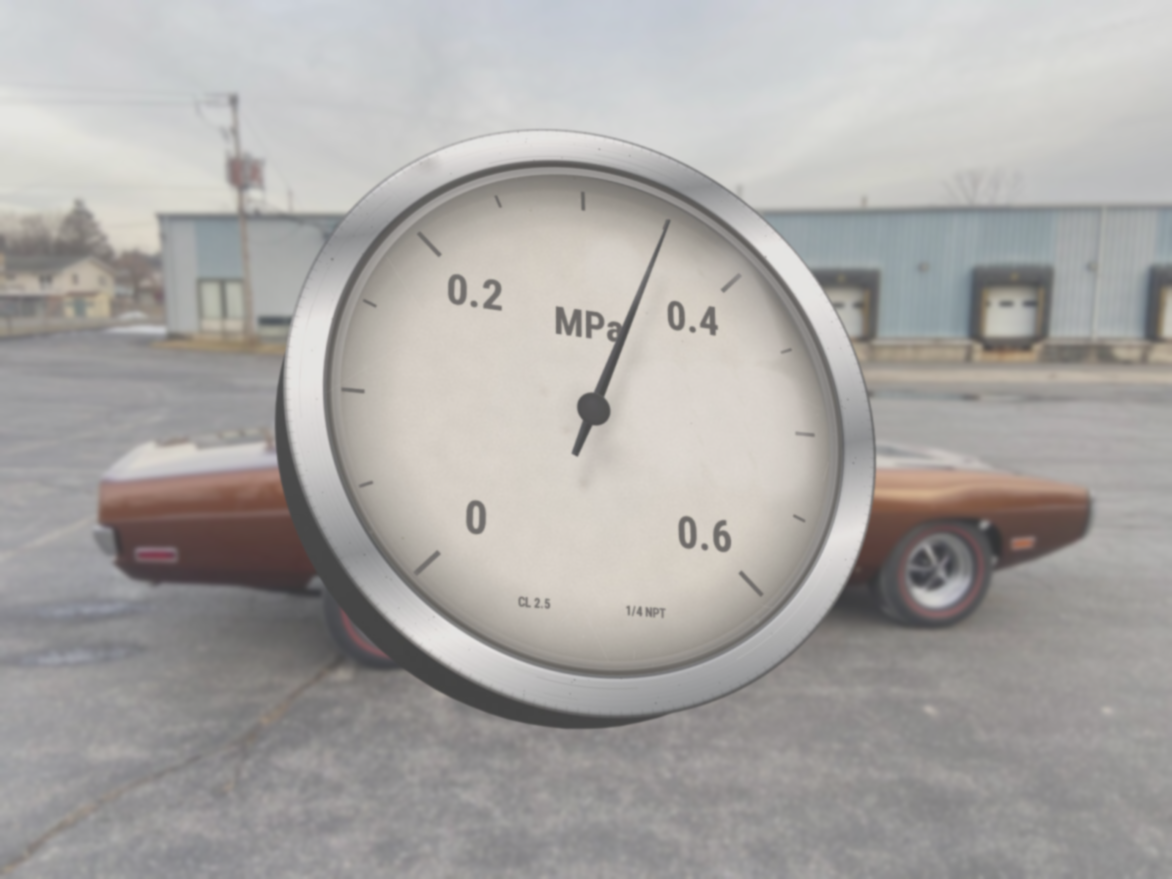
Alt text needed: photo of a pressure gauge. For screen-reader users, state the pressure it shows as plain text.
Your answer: 0.35 MPa
